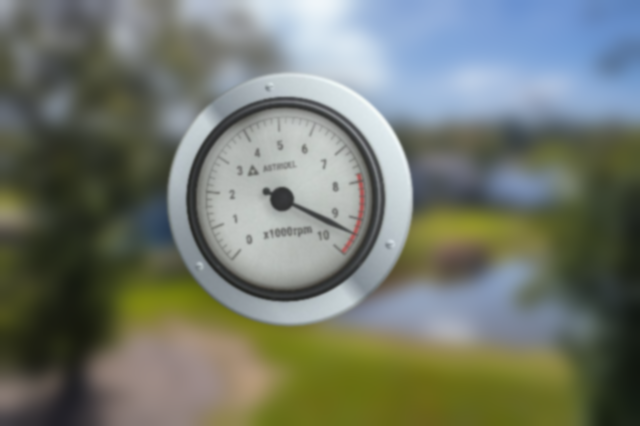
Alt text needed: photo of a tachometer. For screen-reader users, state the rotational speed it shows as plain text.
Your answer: 9400 rpm
